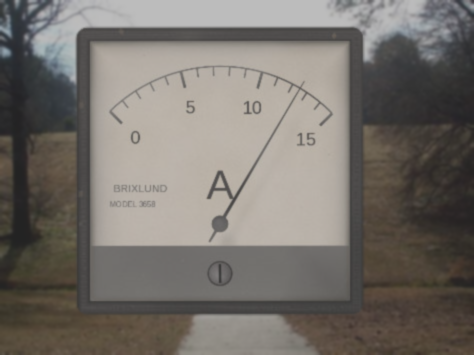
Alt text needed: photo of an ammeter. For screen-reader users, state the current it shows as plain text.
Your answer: 12.5 A
